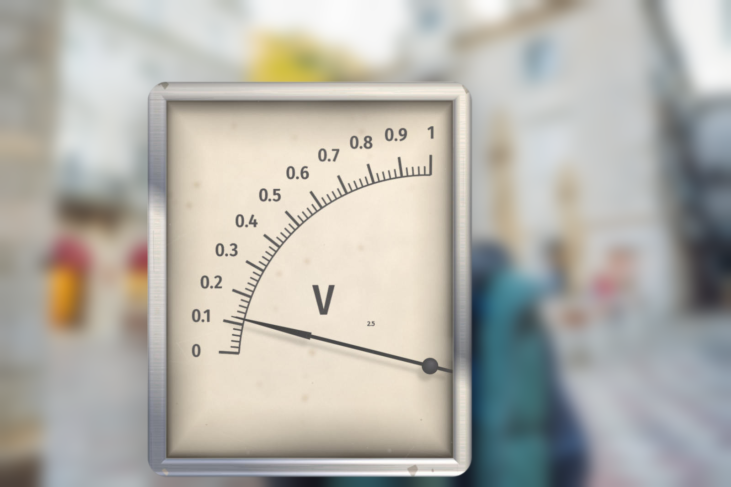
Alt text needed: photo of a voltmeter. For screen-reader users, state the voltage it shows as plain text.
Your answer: 0.12 V
